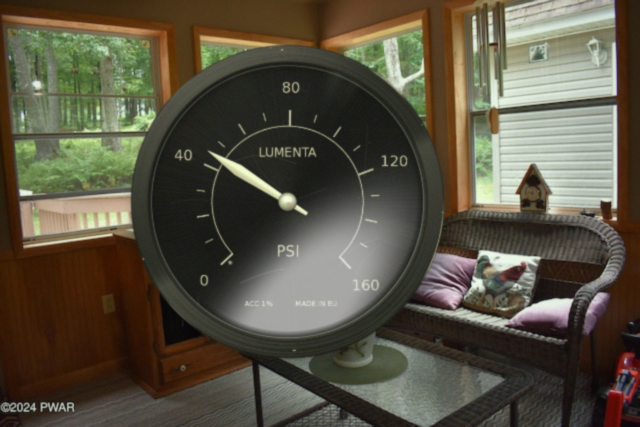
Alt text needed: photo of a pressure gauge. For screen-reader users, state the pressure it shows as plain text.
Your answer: 45 psi
